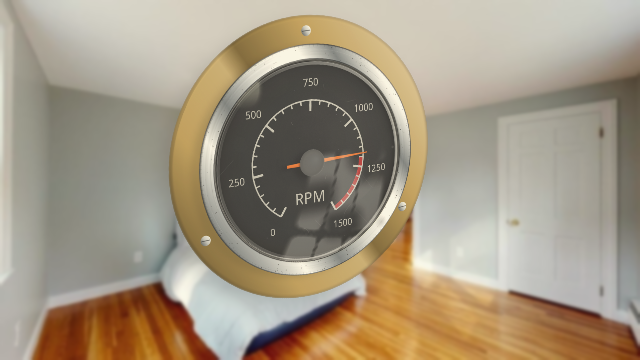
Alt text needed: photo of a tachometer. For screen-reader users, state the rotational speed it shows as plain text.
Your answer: 1175 rpm
